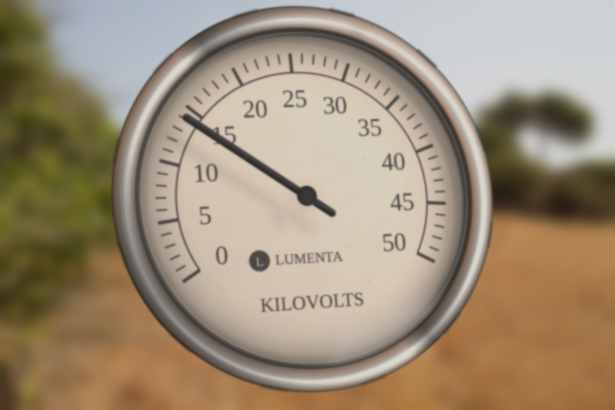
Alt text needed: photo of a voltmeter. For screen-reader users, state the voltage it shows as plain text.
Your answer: 14 kV
